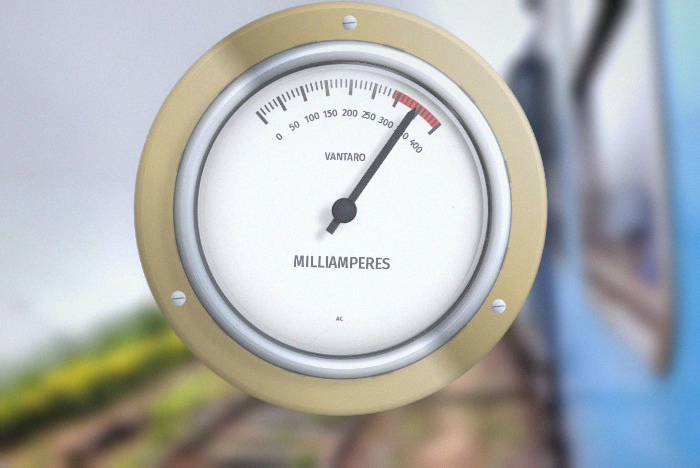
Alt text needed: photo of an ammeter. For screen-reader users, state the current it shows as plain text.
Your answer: 340 mA
